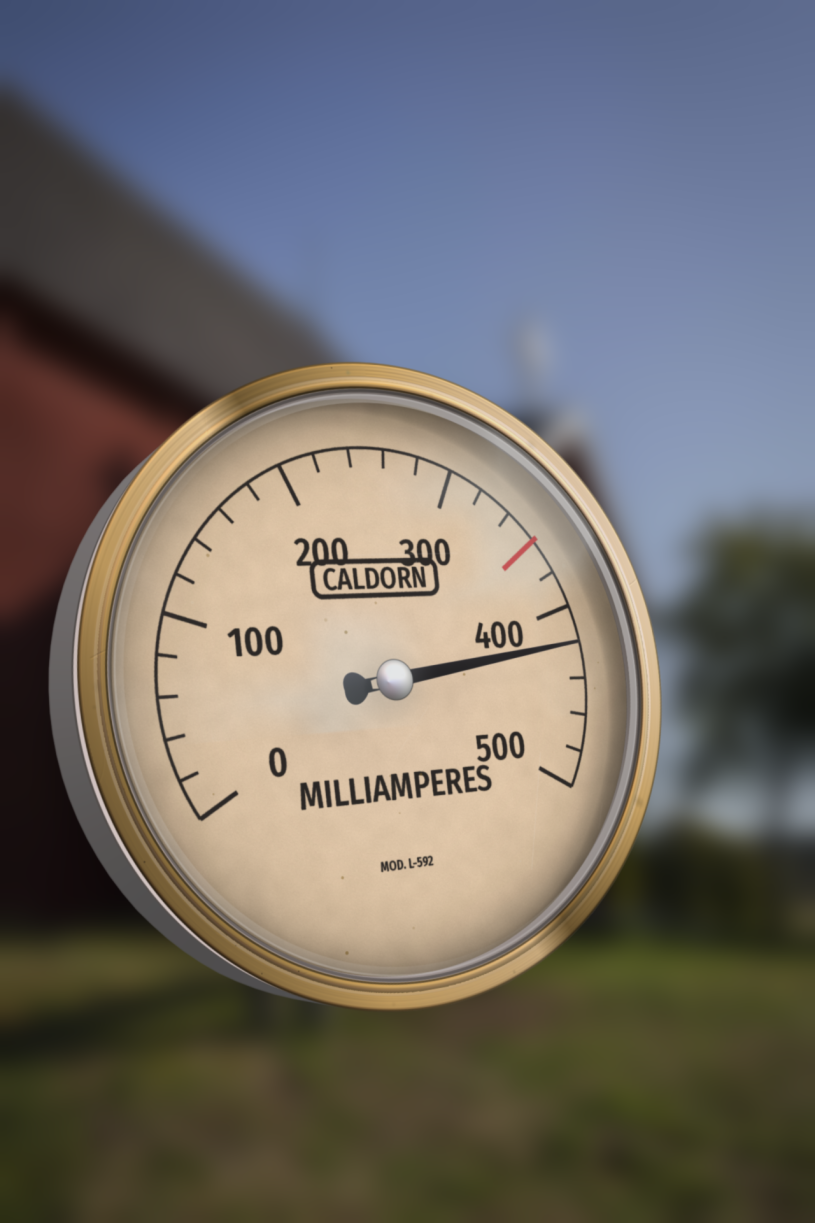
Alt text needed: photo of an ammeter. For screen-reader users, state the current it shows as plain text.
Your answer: 420 mA
